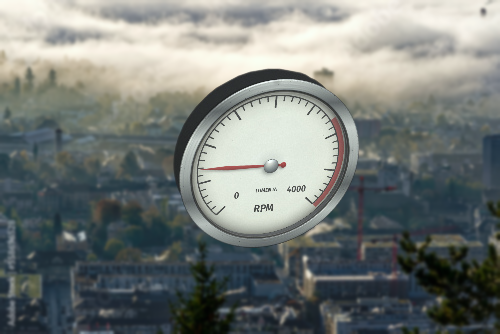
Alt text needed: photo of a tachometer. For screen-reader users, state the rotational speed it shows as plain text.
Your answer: 700 rpm
